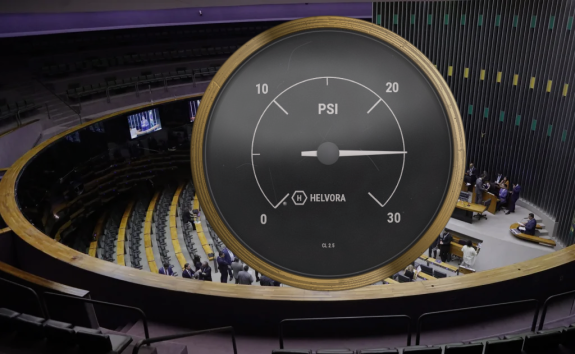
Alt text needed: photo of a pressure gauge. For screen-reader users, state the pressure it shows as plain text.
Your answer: 25 psi
